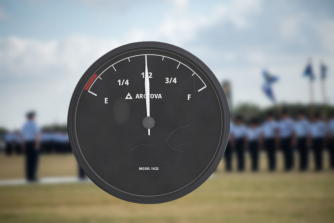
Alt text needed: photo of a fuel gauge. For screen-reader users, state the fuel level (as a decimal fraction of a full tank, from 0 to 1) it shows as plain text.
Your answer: 0.5
